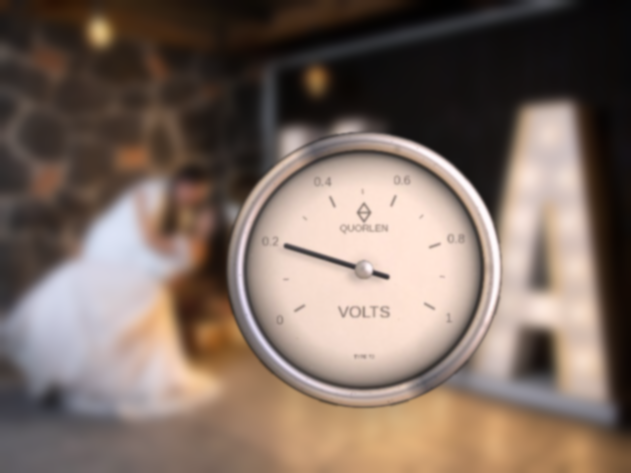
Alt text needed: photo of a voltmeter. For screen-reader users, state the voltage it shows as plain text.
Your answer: 0.2 V
